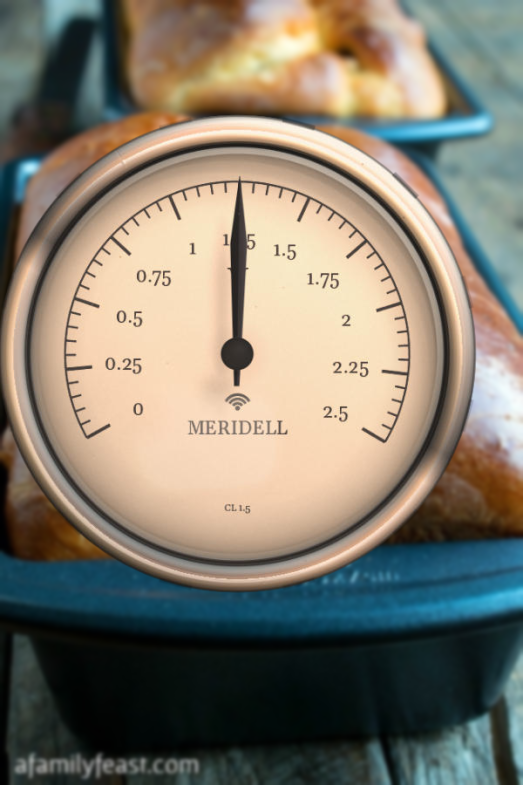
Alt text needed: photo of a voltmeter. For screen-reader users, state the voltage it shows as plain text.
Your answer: 1.25 V
